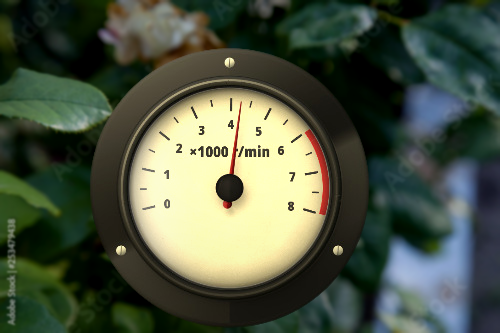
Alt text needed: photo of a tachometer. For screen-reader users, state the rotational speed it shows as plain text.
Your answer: 4250 rpm
